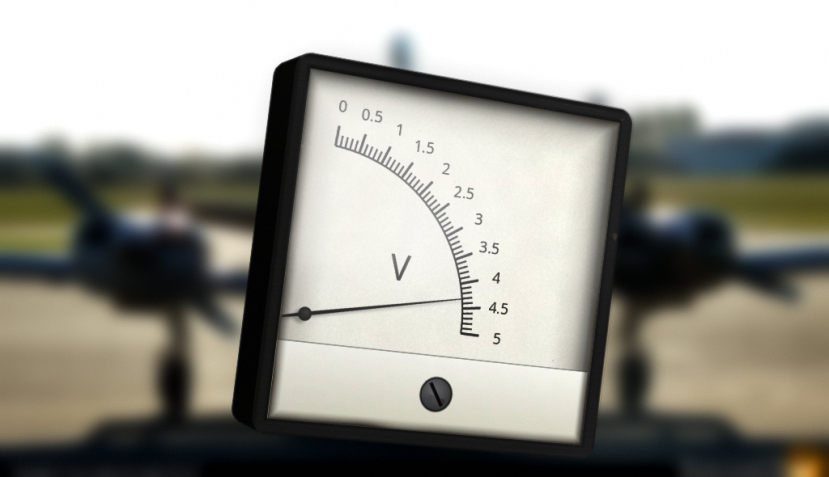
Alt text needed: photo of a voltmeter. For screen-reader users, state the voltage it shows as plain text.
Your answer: 4.3 V
